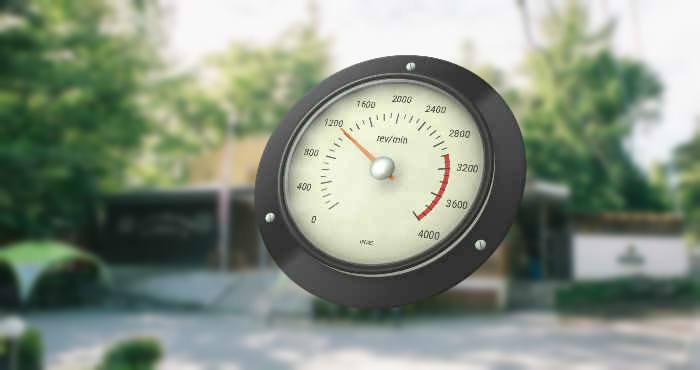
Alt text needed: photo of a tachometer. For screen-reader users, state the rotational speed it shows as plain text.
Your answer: 1200 rpm
